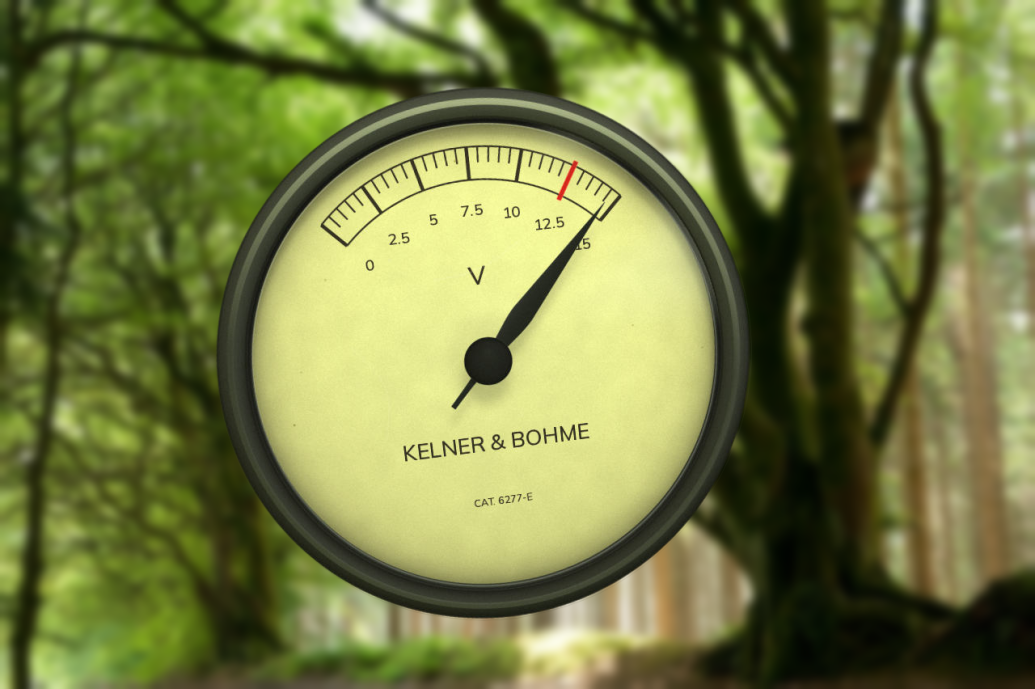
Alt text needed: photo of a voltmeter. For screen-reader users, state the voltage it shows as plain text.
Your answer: 14.5 V
